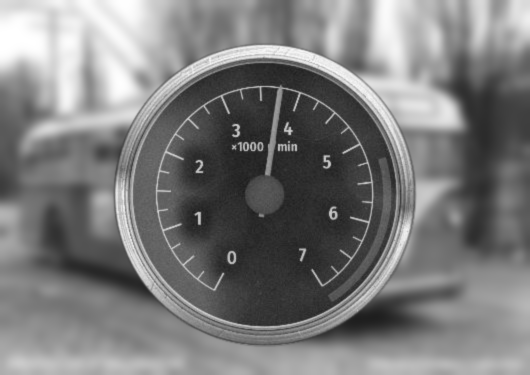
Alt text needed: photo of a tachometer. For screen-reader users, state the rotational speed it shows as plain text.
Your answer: 3750 rpm
